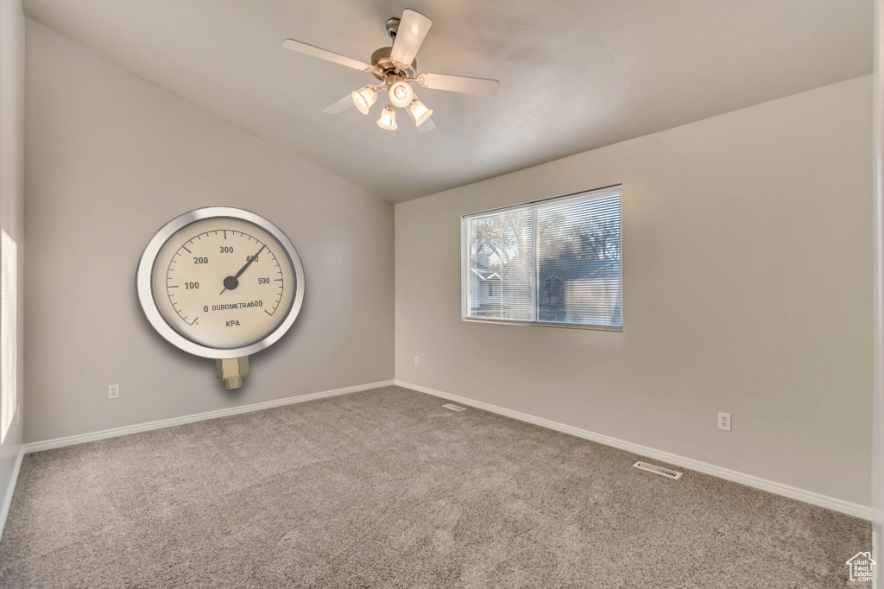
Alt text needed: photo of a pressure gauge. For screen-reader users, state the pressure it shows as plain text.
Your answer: 400 kPa
